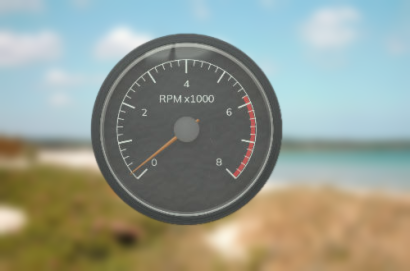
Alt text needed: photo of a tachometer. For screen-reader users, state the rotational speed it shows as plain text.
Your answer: 200 rpm
